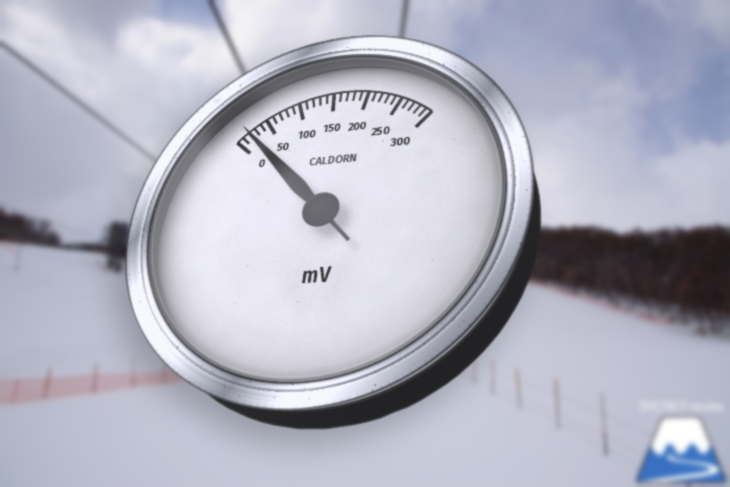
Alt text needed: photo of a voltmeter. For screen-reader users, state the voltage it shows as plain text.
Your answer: 20 mV
